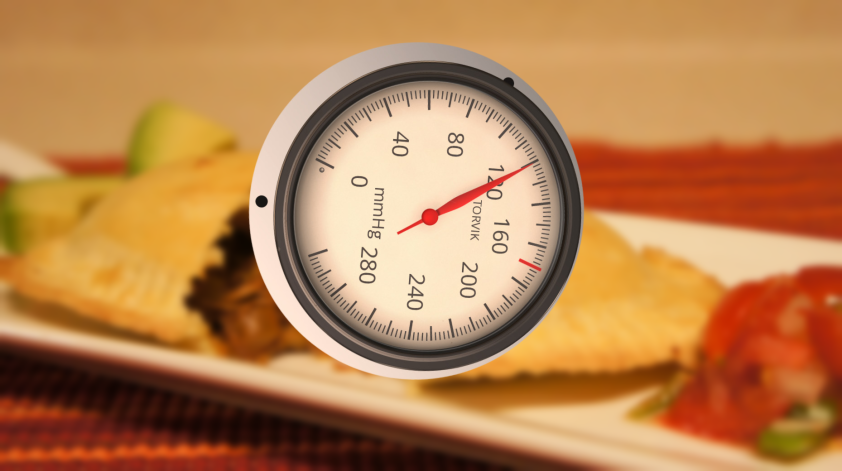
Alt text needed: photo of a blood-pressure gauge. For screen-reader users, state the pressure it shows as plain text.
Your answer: 120 mmHg
